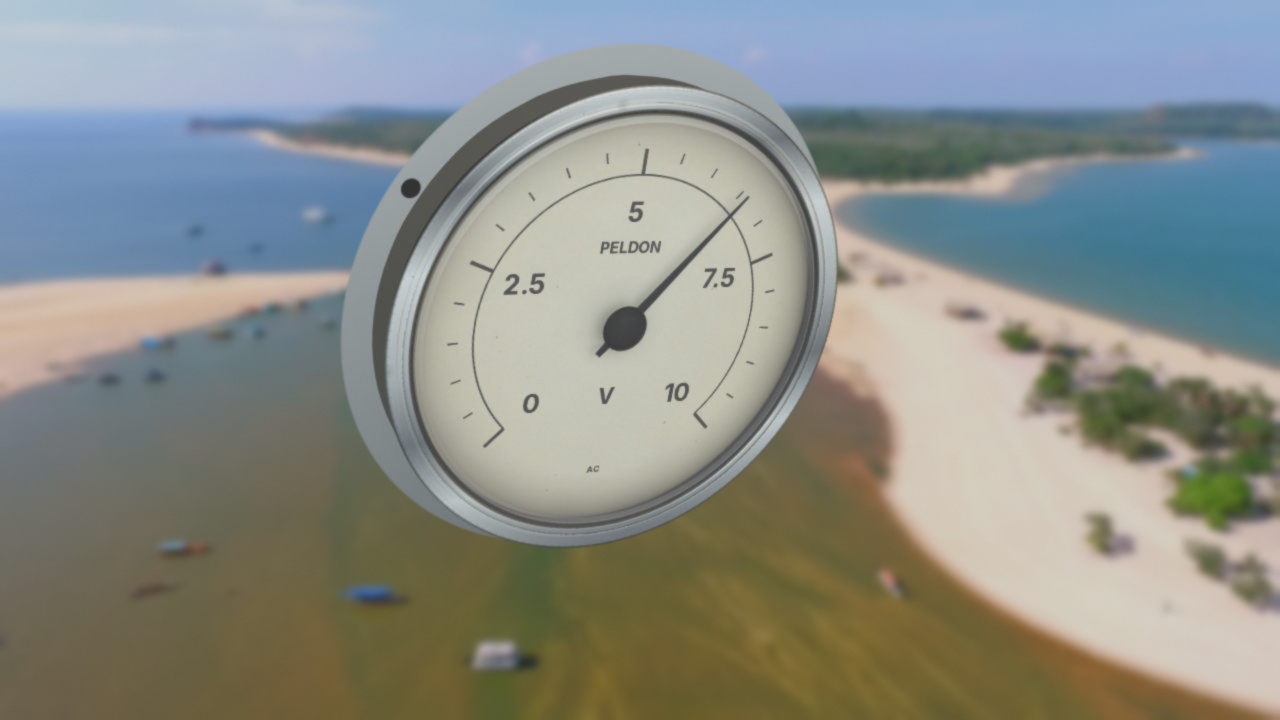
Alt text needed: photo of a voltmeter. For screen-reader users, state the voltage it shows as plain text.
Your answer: 6.5 V
